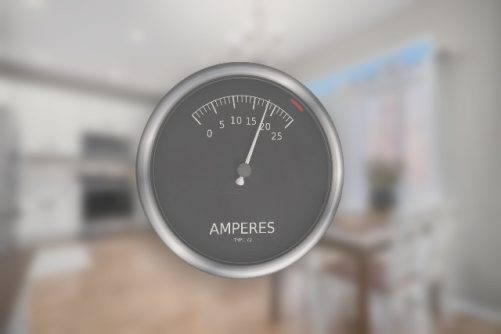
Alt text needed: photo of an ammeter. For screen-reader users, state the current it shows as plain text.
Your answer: 18 A
